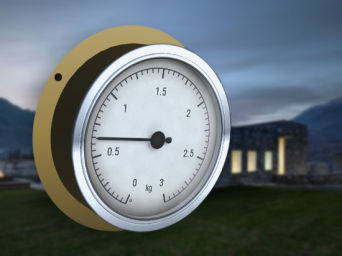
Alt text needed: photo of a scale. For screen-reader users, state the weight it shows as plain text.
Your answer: 0.65 kg
